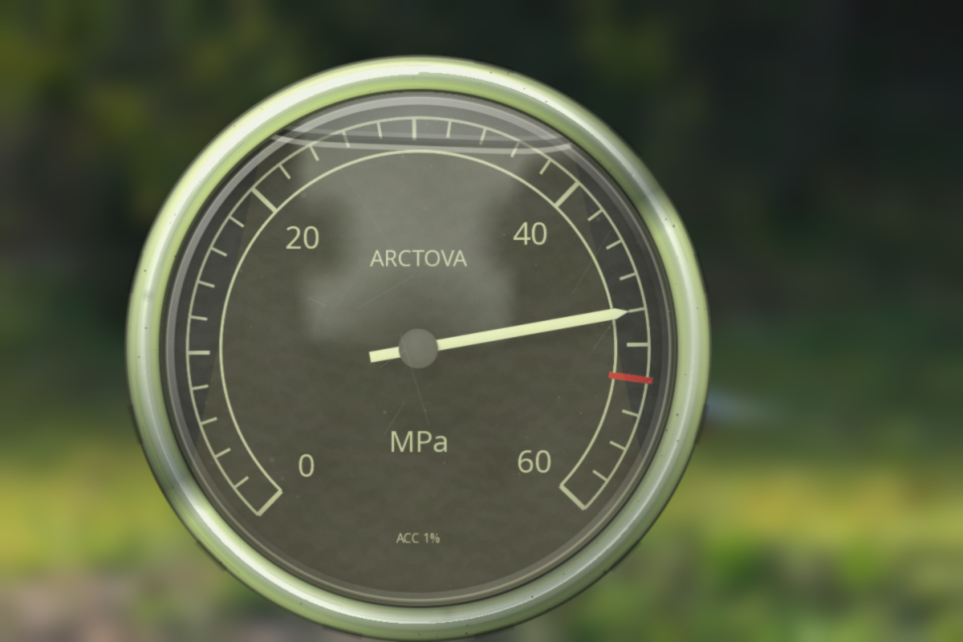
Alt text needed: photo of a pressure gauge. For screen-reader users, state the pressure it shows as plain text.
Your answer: 48 MPa
